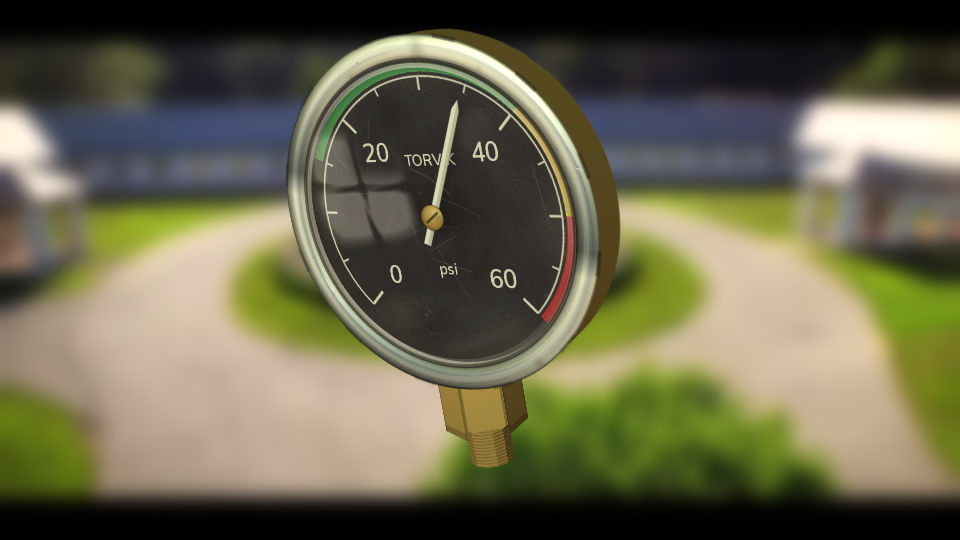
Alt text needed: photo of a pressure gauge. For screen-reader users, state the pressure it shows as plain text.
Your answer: 35 psi
